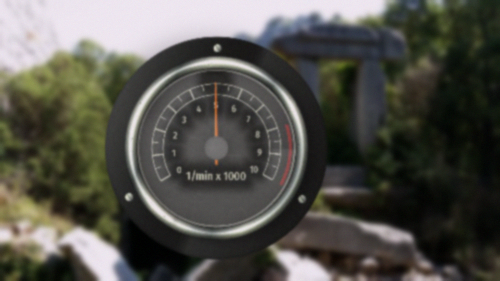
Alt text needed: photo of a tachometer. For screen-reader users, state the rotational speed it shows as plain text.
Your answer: 5000 rpm
